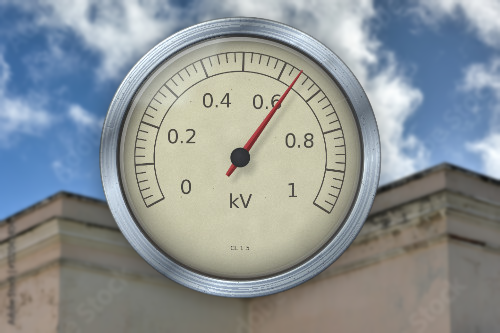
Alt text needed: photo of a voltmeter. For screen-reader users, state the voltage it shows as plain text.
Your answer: 0.64 kV
